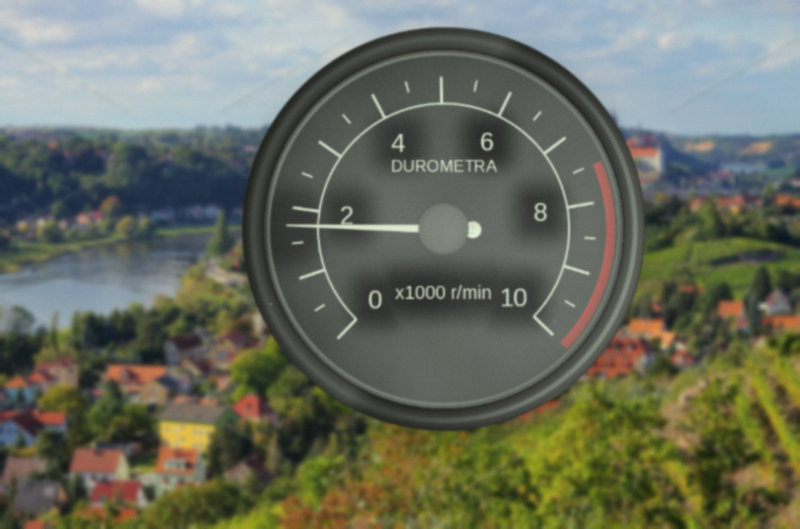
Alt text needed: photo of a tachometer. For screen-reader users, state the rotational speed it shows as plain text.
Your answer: 1750 rpm
